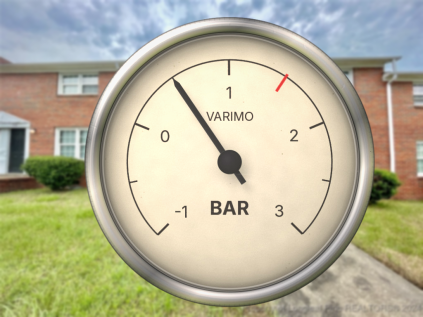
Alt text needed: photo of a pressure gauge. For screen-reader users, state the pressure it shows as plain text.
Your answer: 0.5 bar
